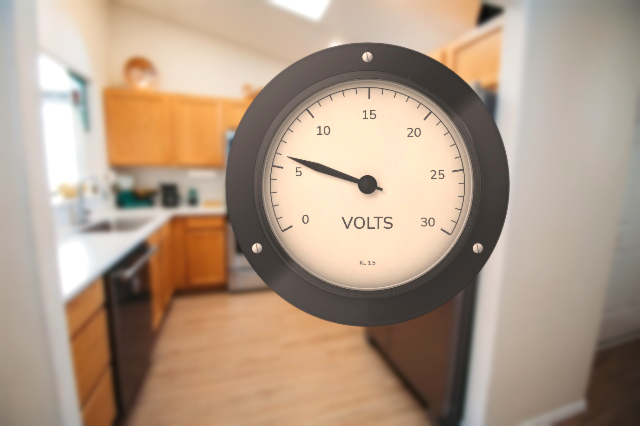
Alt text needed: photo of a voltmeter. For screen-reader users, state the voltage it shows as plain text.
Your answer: 6 V
